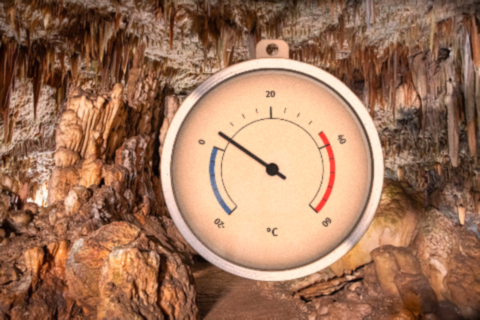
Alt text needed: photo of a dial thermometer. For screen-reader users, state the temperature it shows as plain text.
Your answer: 4 °C
